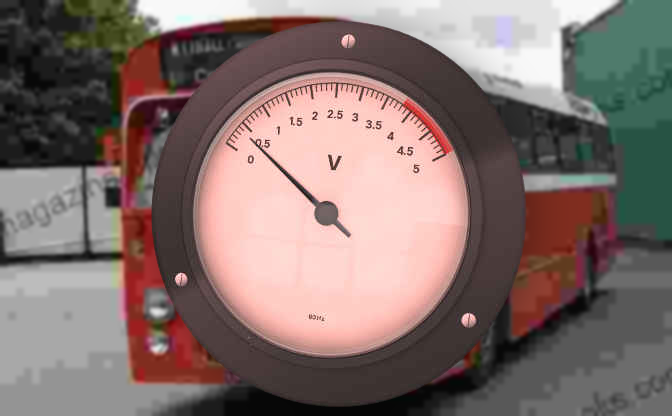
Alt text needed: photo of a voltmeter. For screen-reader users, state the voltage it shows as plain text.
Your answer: 0.4 V
